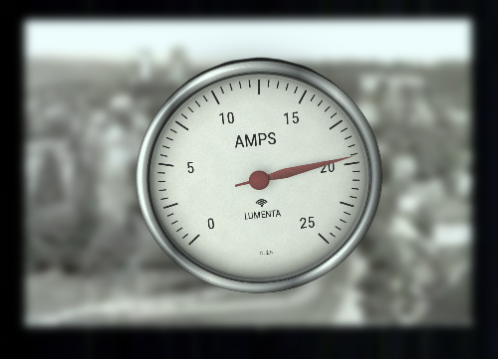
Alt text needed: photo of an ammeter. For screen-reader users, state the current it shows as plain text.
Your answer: 19.5 A
